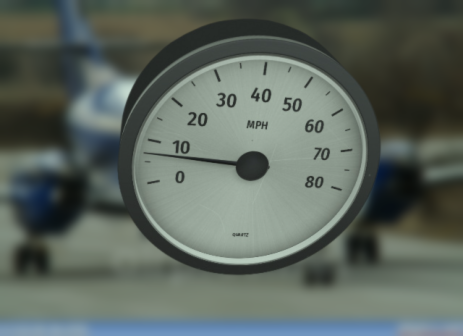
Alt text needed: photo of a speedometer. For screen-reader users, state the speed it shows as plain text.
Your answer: 7.5 mph
